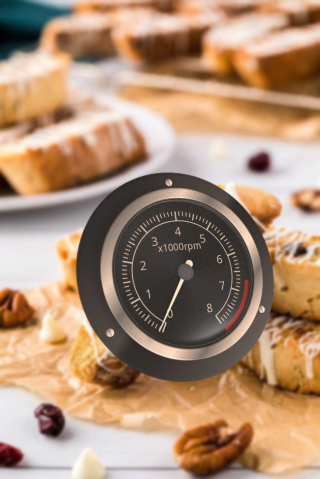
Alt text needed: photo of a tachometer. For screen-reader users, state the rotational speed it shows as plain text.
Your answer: 100 rpm
